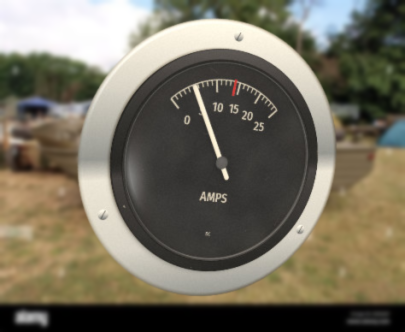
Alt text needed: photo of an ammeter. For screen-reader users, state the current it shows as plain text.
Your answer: 5 A
